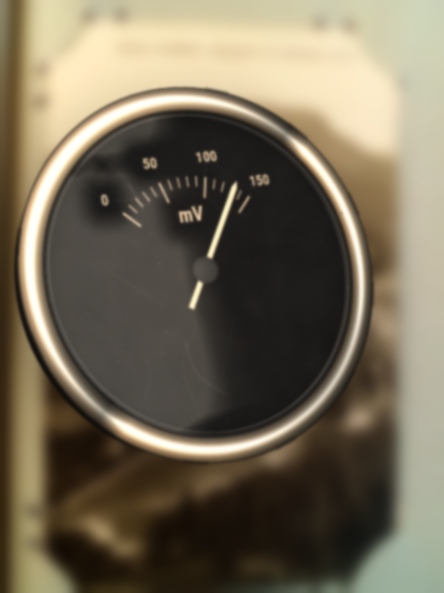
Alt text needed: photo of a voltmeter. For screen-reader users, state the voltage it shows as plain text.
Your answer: 130 mV
